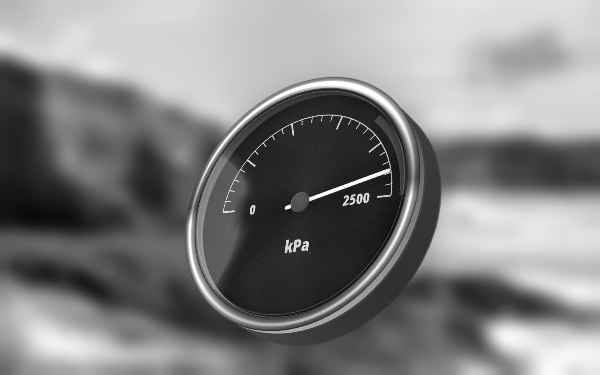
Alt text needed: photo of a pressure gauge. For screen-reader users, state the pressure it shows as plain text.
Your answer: 2300 kPa
